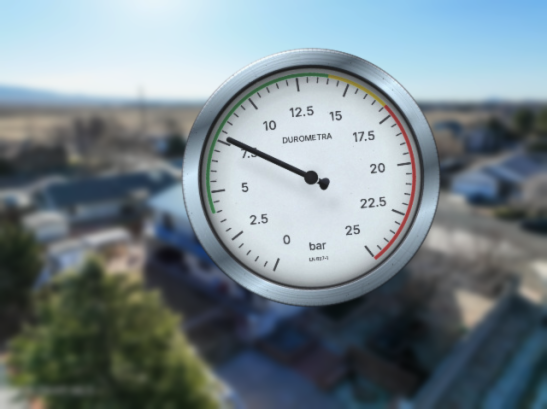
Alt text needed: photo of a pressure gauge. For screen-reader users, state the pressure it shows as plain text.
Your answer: 7.75 bar
